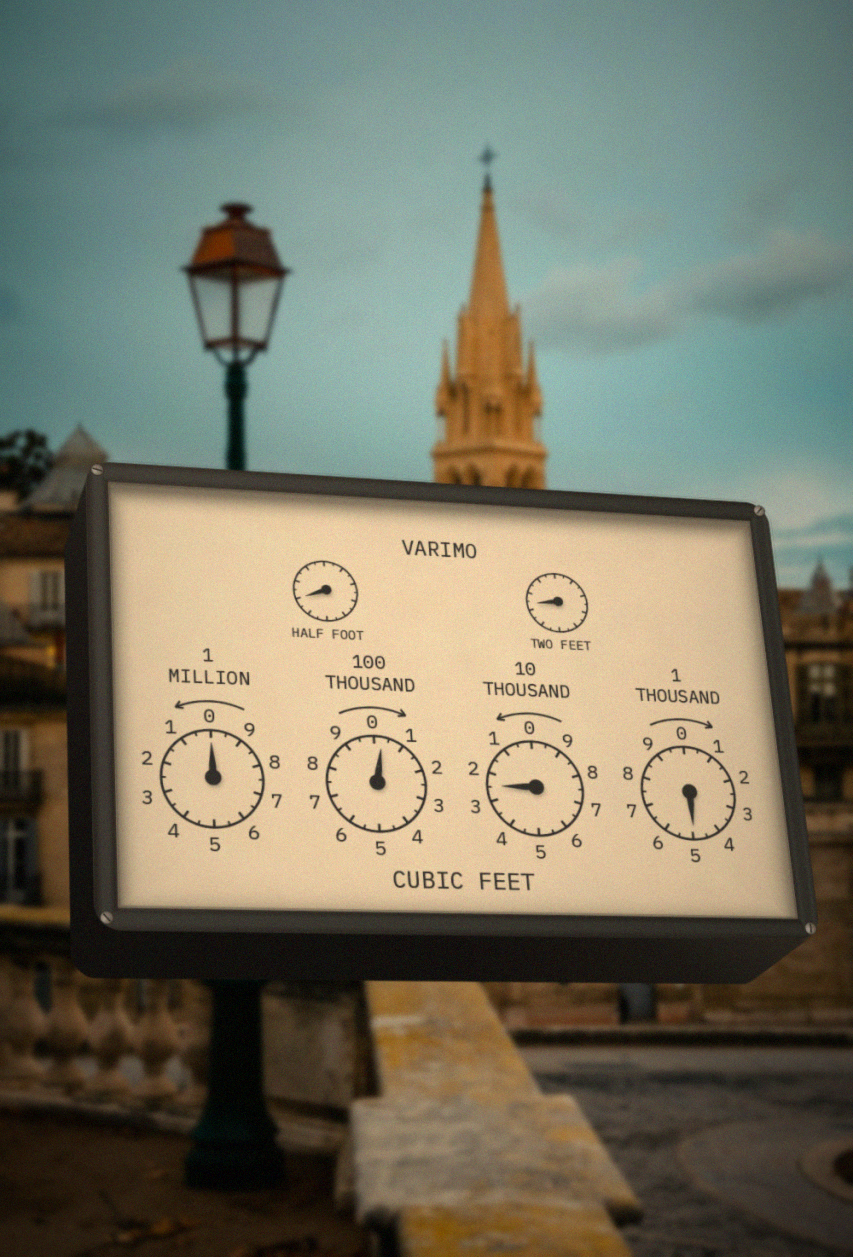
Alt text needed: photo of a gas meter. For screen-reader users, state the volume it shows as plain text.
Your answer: 2500 ft³
